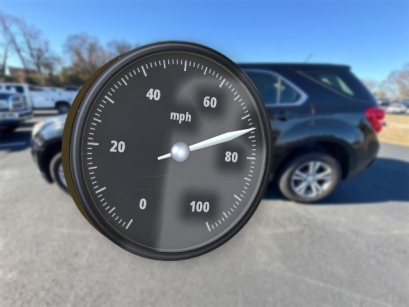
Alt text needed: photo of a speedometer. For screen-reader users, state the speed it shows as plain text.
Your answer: 73 mph
